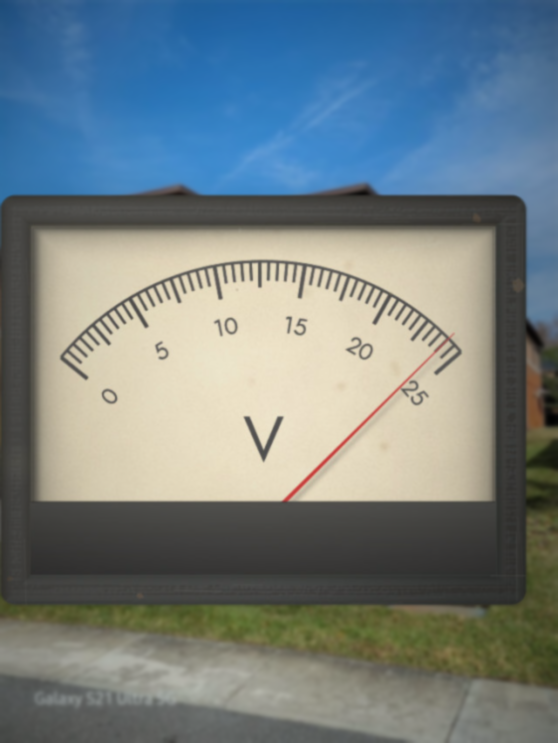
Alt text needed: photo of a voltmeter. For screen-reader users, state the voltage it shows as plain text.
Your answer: 24 V
